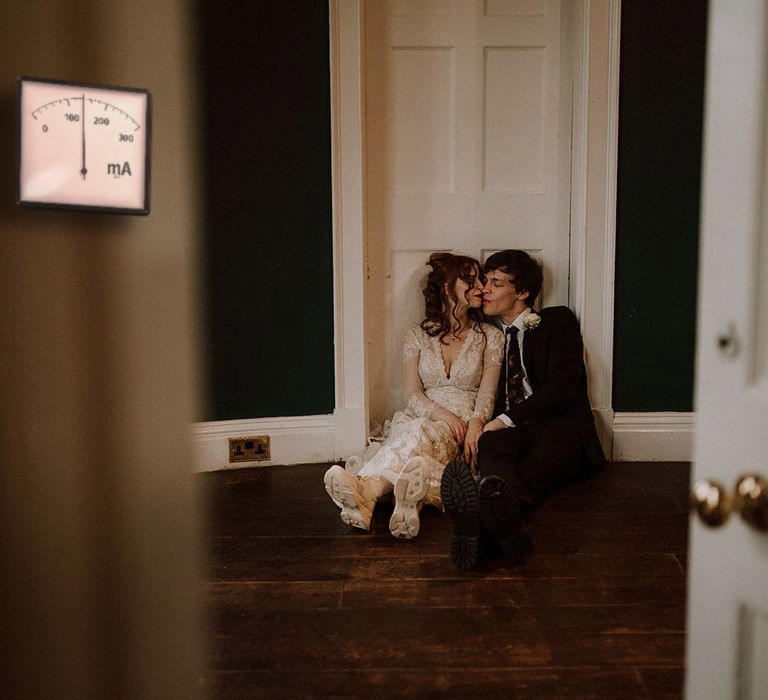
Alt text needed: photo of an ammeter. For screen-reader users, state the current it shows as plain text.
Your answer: 140 mA
